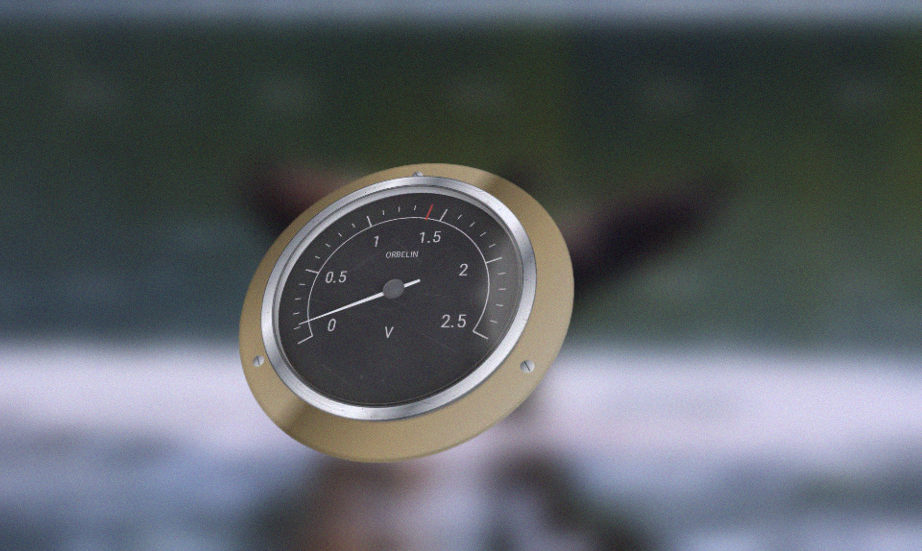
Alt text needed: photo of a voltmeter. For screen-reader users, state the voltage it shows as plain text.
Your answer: 0.1 V
